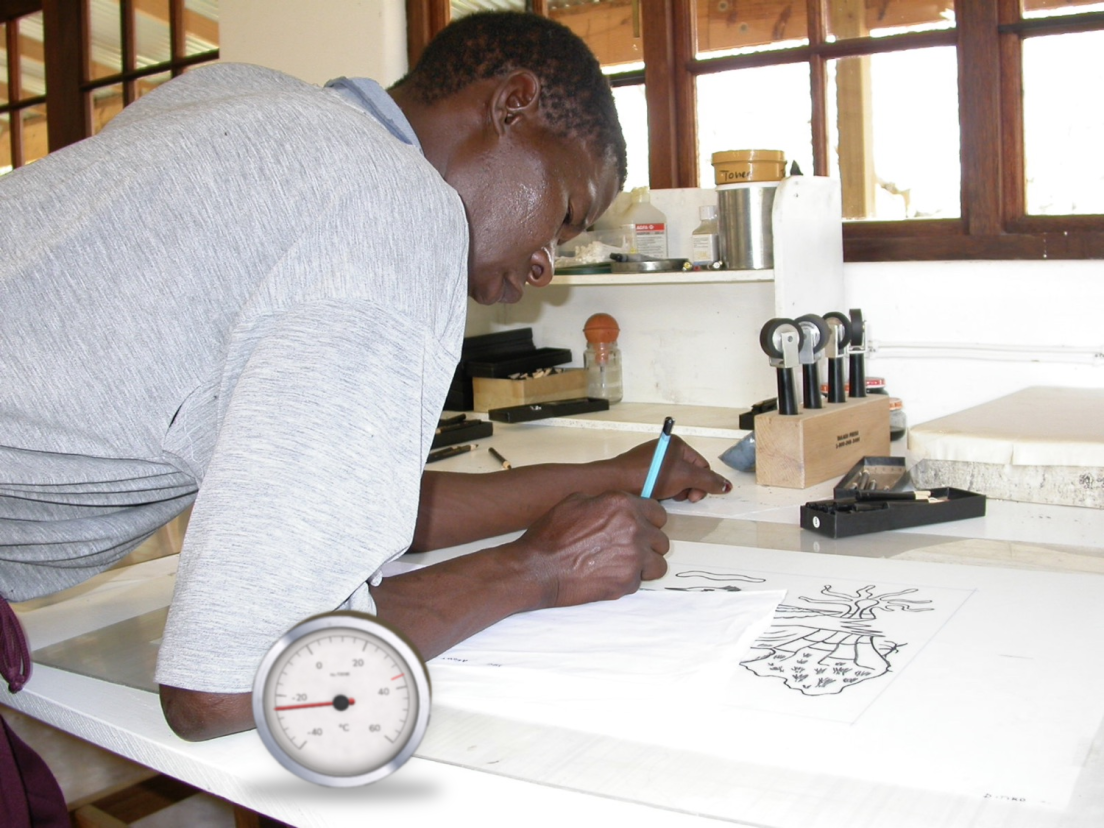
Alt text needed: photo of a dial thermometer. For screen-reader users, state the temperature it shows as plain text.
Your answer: -24 °C
